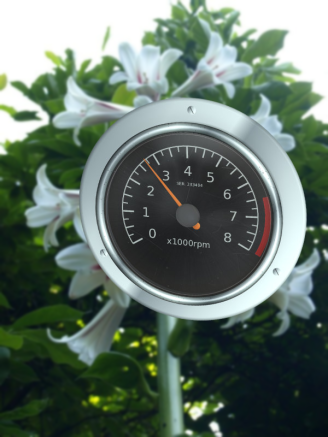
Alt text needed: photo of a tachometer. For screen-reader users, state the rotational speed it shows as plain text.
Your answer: 2750 rpm
